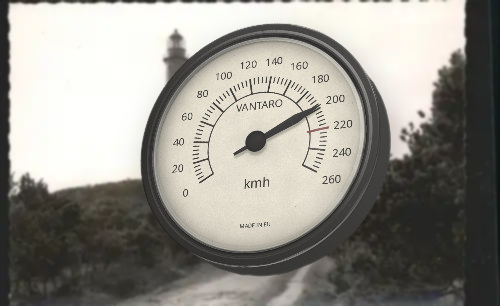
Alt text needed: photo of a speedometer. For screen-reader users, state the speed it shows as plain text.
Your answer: 200 km/h
